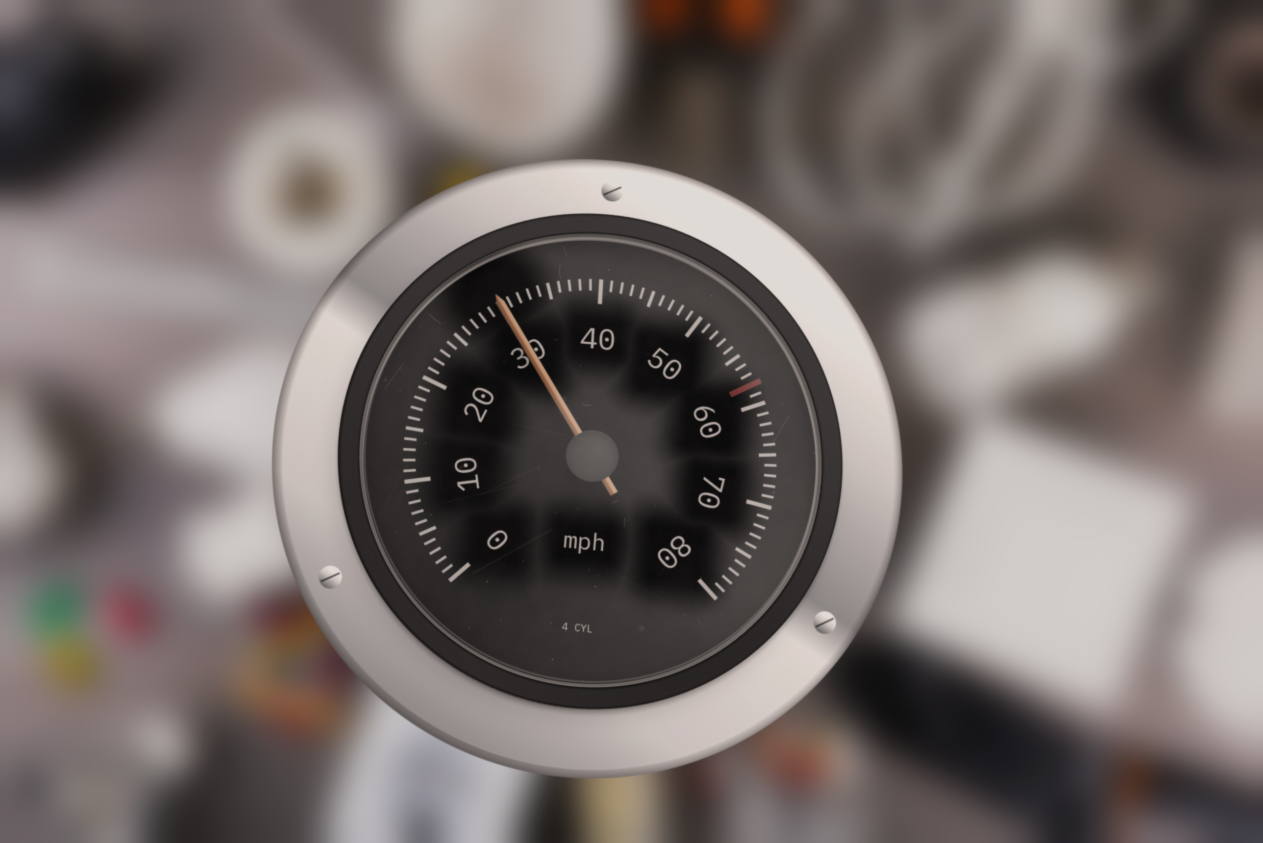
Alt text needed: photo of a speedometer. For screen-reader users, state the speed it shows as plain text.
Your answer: 30 mph
